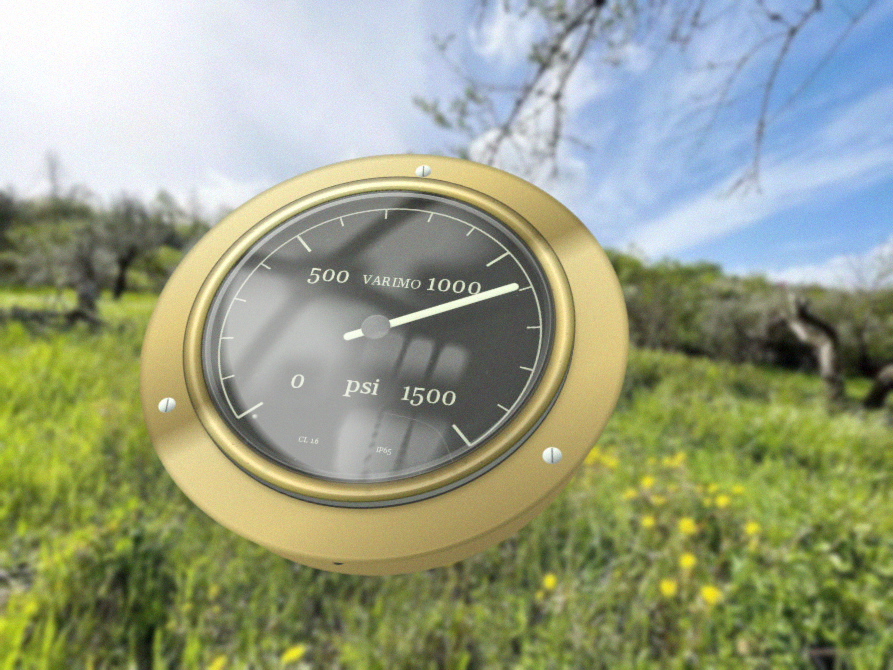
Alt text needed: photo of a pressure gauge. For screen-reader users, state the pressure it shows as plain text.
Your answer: 1100 psi
